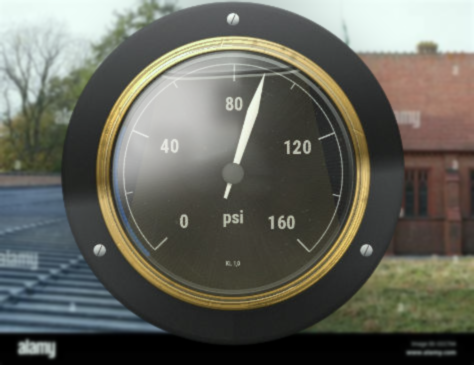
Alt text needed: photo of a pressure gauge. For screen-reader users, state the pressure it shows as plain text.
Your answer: 90 psi
